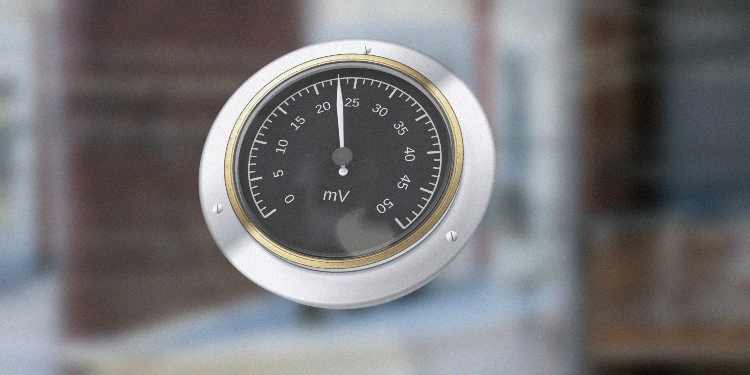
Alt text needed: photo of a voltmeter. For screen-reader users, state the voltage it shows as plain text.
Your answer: 23 mV
